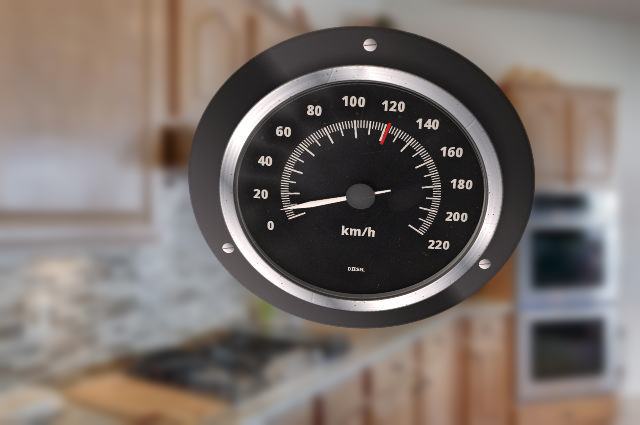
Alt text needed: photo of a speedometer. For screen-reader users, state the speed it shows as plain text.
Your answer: 10 km/h
